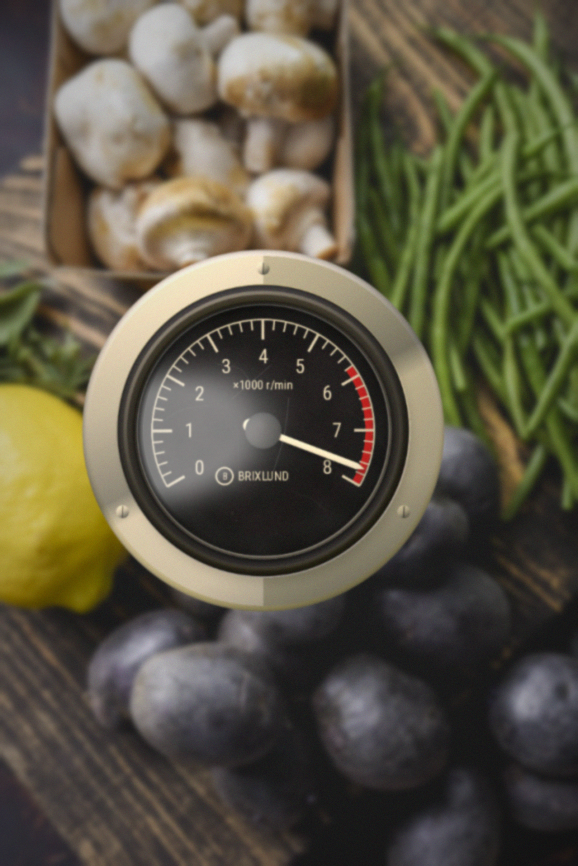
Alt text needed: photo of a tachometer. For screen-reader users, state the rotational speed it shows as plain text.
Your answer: 7700 rpm
